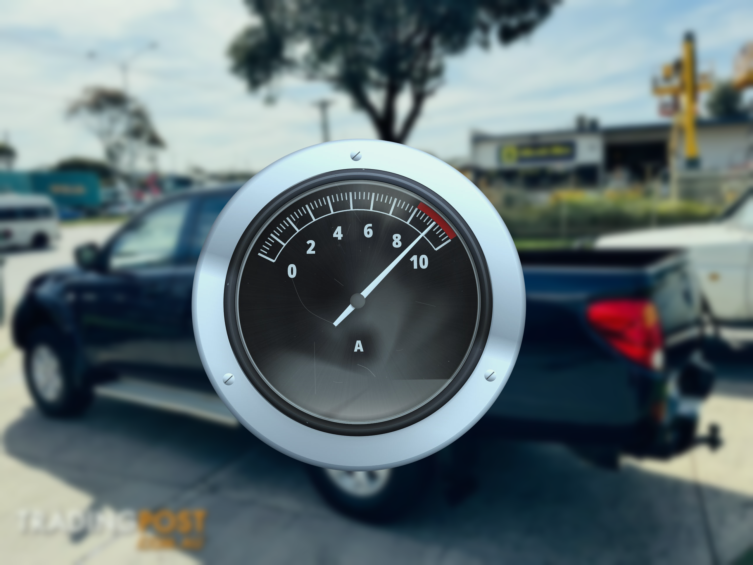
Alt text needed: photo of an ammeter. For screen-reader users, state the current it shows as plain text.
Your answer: 9 A
